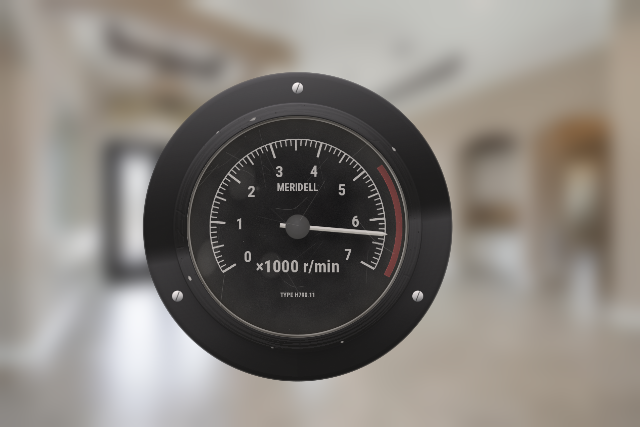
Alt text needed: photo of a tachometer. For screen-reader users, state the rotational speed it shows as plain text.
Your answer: 6300 rpm
